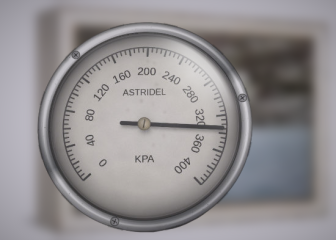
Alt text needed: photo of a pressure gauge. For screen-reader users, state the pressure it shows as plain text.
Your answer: 335 kPa
